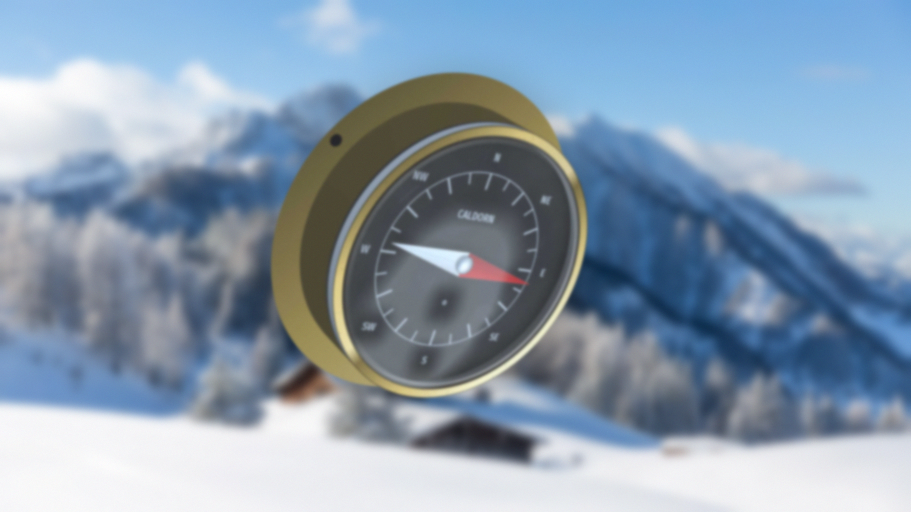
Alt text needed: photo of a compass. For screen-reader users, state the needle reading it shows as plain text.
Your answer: 97.5 °
